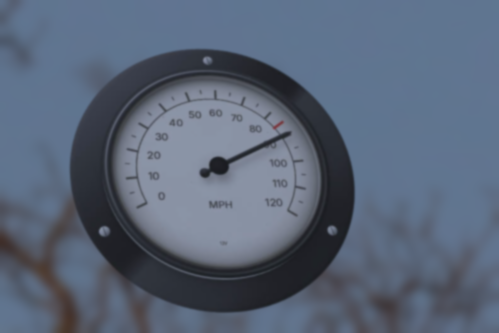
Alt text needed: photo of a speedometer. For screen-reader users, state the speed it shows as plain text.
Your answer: 90 mph
